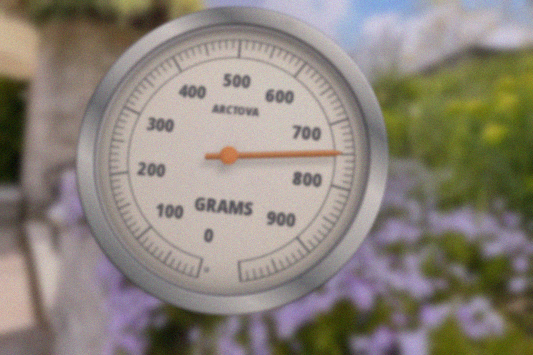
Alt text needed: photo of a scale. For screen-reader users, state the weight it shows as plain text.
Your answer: 750 g
